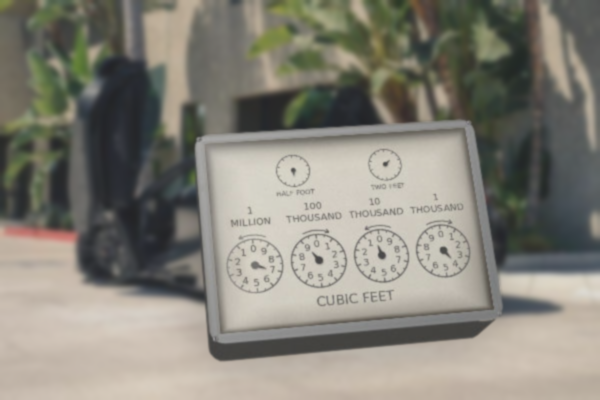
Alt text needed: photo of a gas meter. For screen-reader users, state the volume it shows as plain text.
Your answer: 690400 ft³
